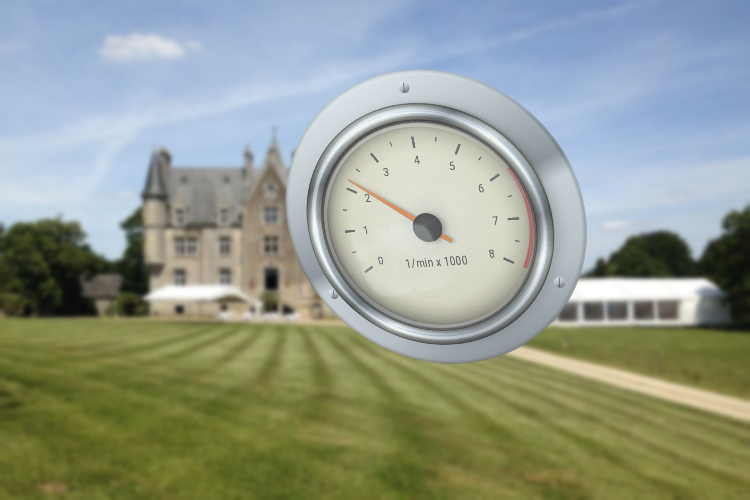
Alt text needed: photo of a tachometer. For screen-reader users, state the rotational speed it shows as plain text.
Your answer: 2250 rpm
